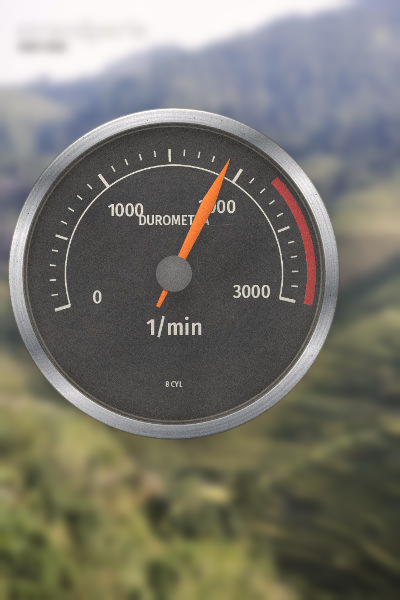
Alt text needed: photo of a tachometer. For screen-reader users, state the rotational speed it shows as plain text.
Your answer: 1900 rpm
